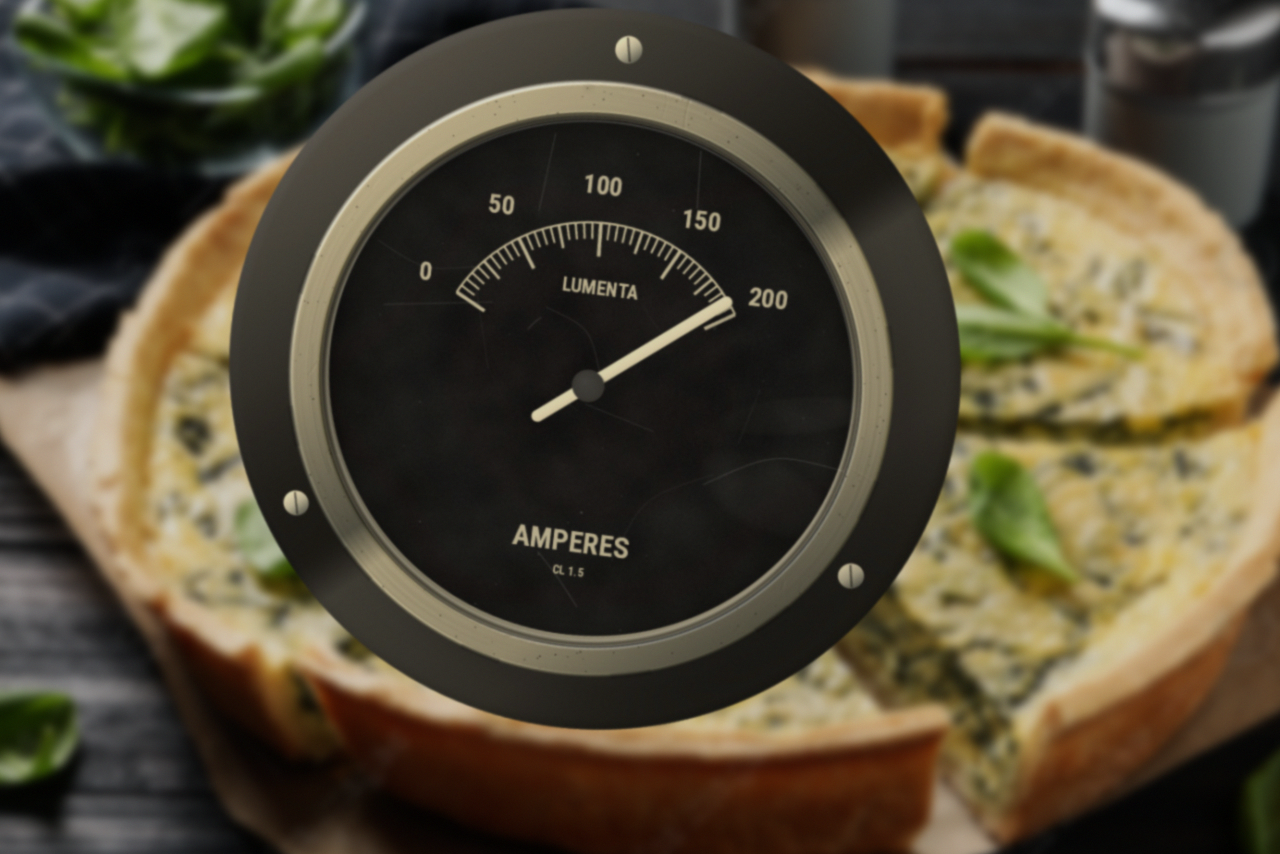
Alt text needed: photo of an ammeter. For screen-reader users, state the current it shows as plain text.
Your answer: 190 A
